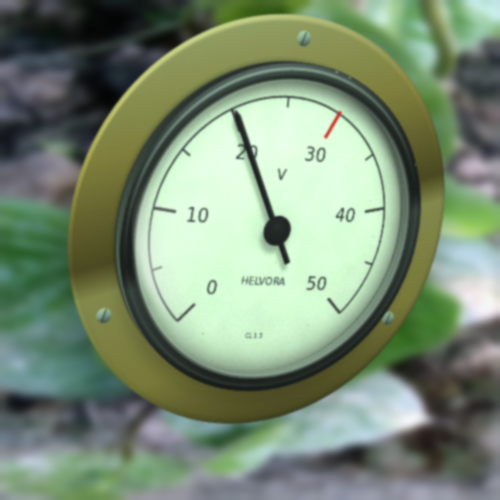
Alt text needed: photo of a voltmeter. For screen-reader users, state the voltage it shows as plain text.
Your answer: 20 V
